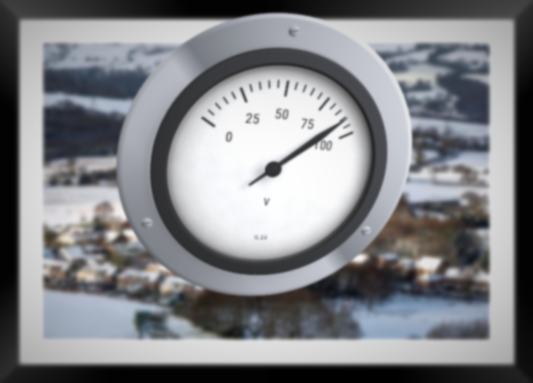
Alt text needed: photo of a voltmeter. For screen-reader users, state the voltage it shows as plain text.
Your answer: 90 V
